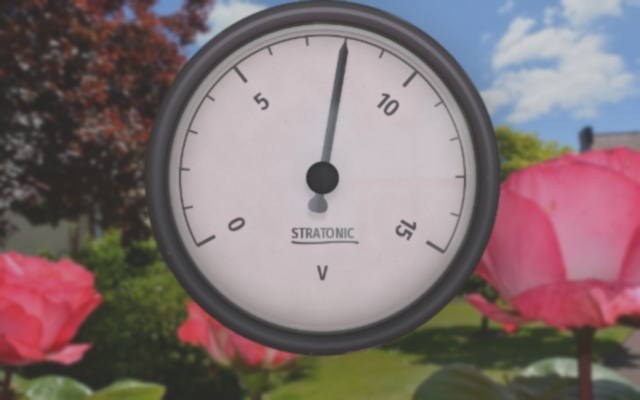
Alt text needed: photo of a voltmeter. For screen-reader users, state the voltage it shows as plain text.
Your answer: 8 V
